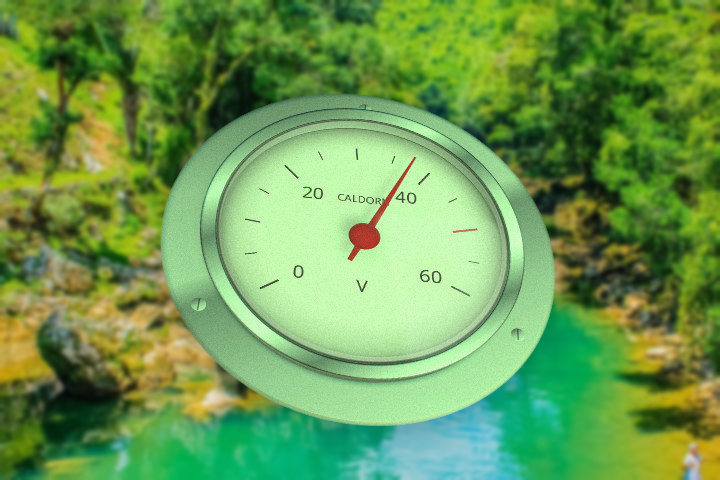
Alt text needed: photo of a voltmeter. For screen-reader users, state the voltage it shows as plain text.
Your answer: 37.5 V
